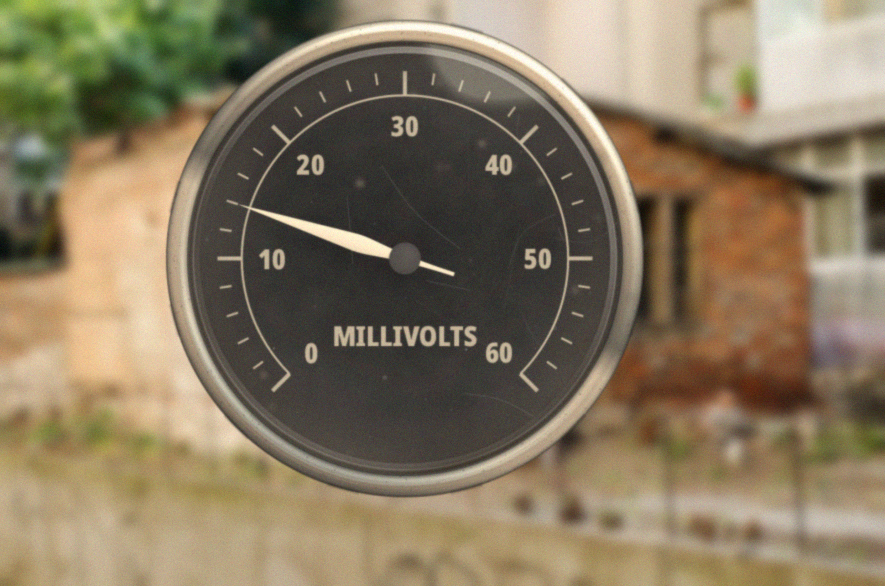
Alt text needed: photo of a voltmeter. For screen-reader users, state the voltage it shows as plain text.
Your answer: 14 mV
